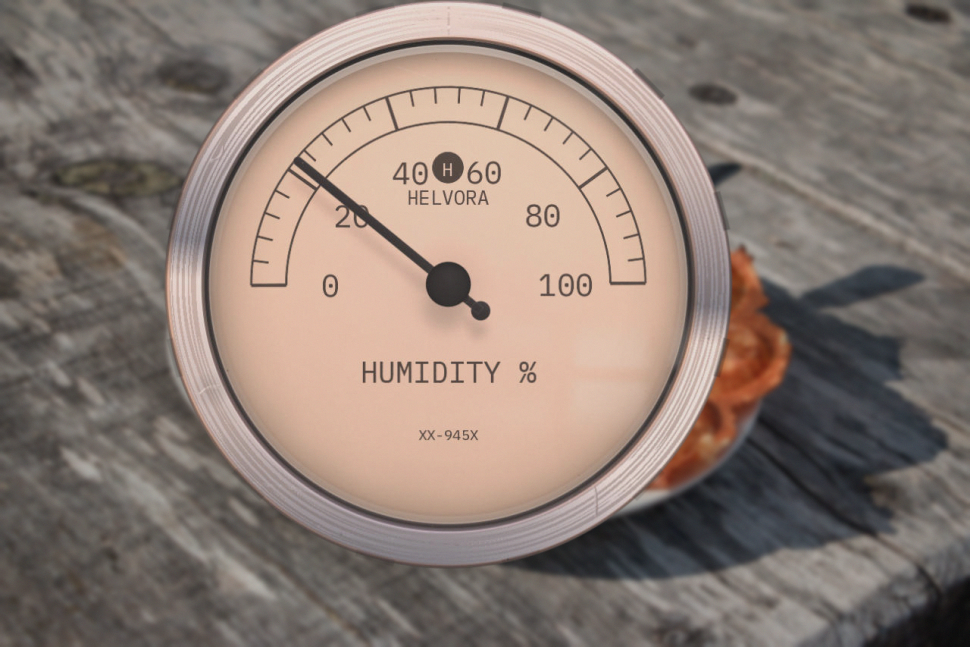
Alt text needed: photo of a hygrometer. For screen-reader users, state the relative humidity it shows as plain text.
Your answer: 22 %
